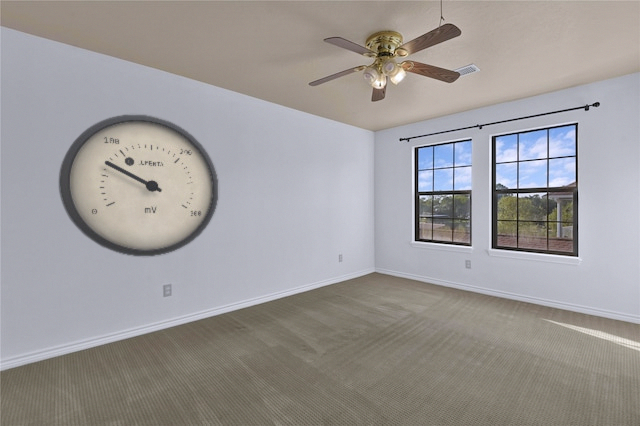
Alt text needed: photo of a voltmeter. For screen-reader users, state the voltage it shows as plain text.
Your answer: 70 mV
